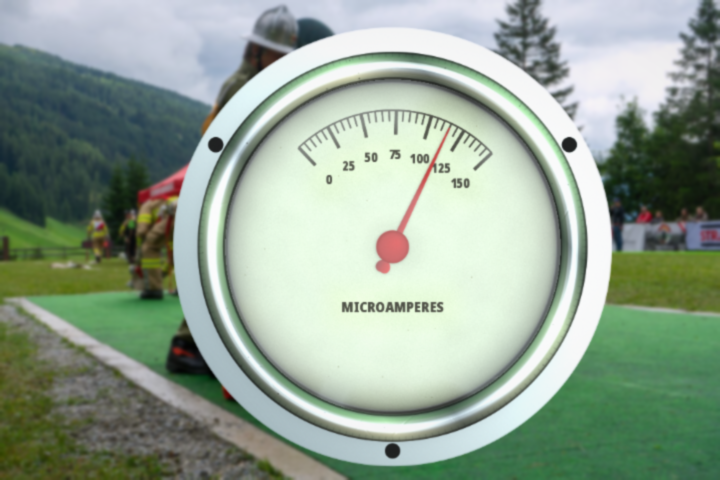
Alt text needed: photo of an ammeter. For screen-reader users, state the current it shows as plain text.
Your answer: 115 µA
